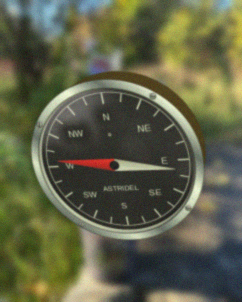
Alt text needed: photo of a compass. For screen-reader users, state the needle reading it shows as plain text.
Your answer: 277.5 °
